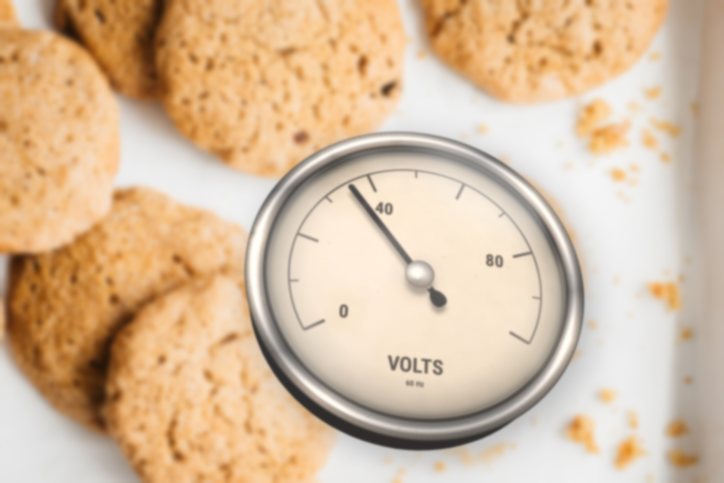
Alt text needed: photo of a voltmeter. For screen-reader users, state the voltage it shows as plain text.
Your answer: 35 V
